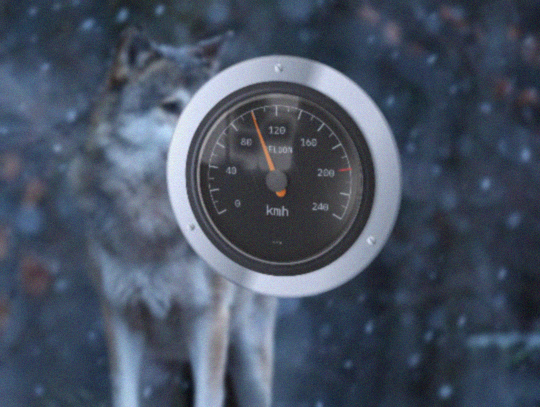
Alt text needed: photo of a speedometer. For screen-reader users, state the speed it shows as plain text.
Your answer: 100 km/h
